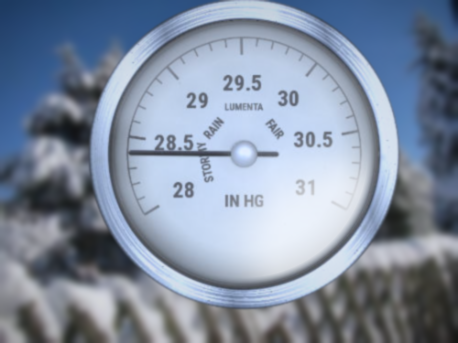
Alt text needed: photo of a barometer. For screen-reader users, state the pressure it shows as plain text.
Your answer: 28.4 inHg
